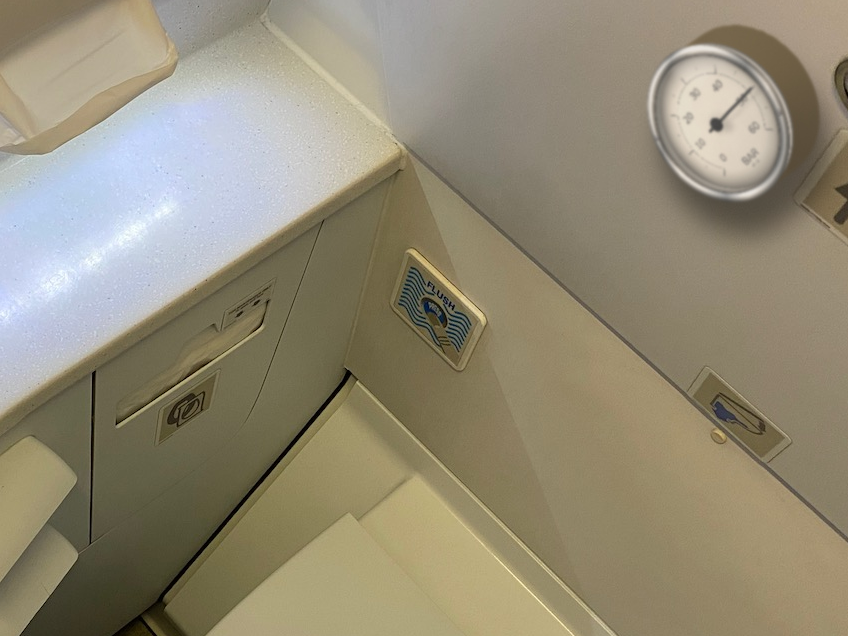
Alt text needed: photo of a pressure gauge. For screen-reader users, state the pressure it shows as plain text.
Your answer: 50 bar
